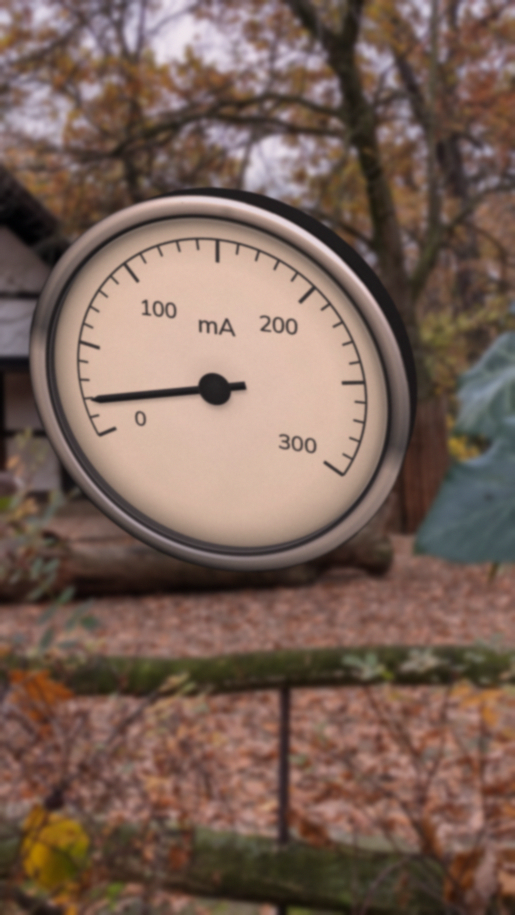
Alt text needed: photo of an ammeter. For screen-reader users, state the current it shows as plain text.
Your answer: 20 mA
